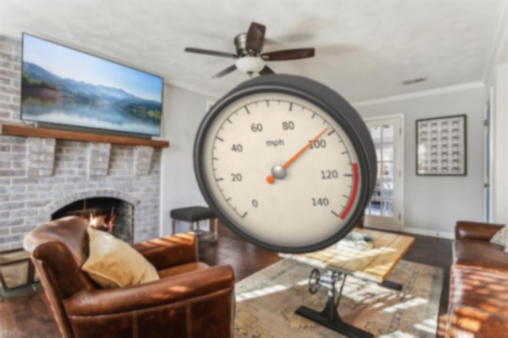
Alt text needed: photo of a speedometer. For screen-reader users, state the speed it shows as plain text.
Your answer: 97.5 mph
